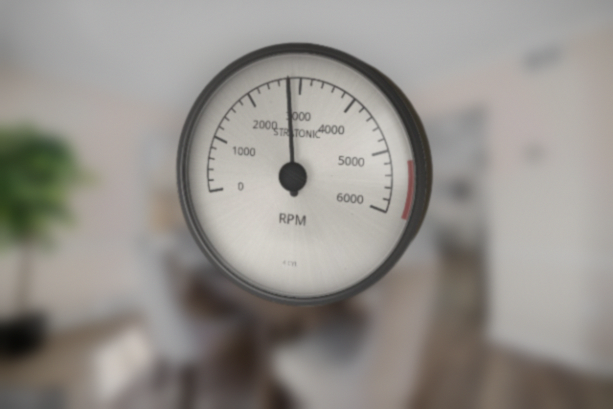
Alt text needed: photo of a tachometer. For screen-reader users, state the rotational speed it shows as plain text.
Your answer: 2800 rpm
